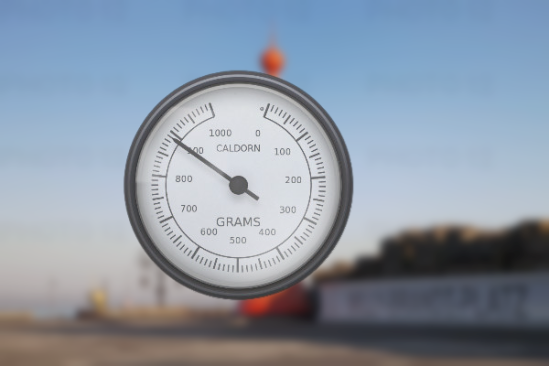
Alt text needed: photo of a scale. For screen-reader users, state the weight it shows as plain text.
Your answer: 890 g
